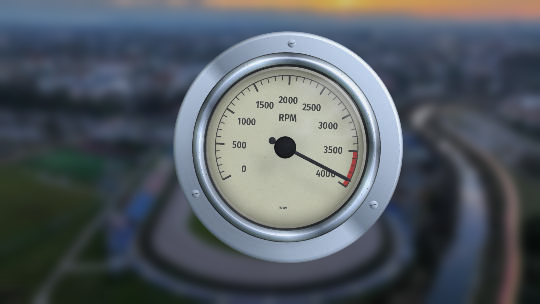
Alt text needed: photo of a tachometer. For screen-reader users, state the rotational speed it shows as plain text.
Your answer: 3900 rpm
